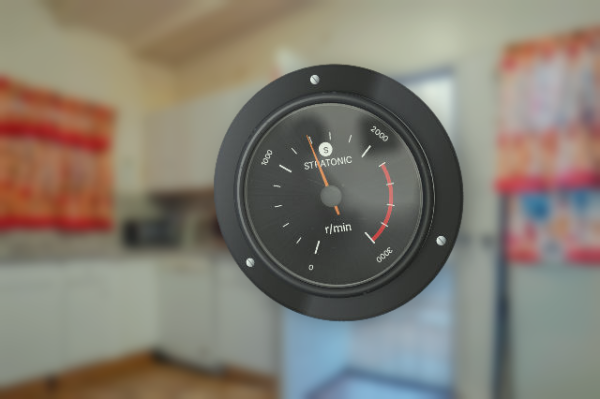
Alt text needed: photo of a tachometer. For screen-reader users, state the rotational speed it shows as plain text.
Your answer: 1400 rpm
